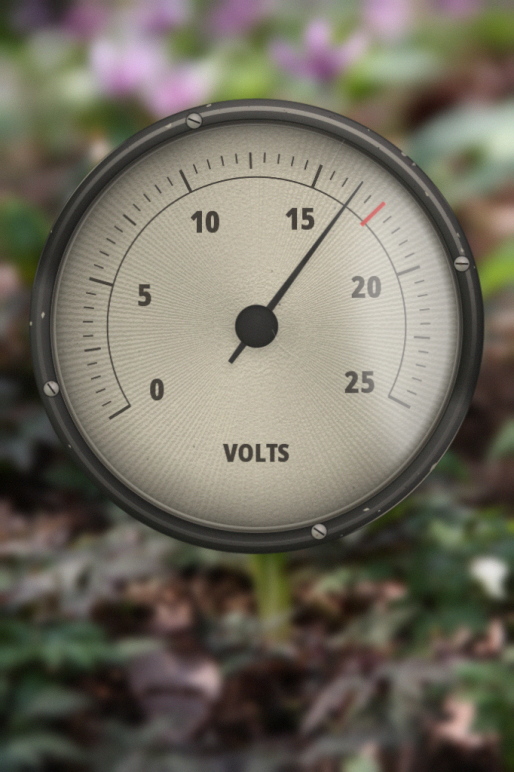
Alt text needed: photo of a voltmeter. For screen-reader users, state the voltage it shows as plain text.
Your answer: 16.5 V
